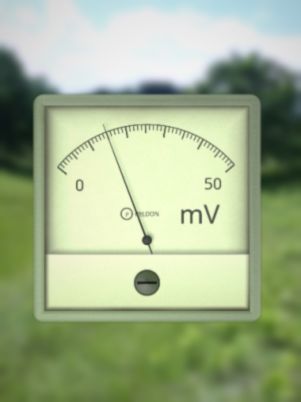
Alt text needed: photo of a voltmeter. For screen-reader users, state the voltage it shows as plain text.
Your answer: 15 mV
